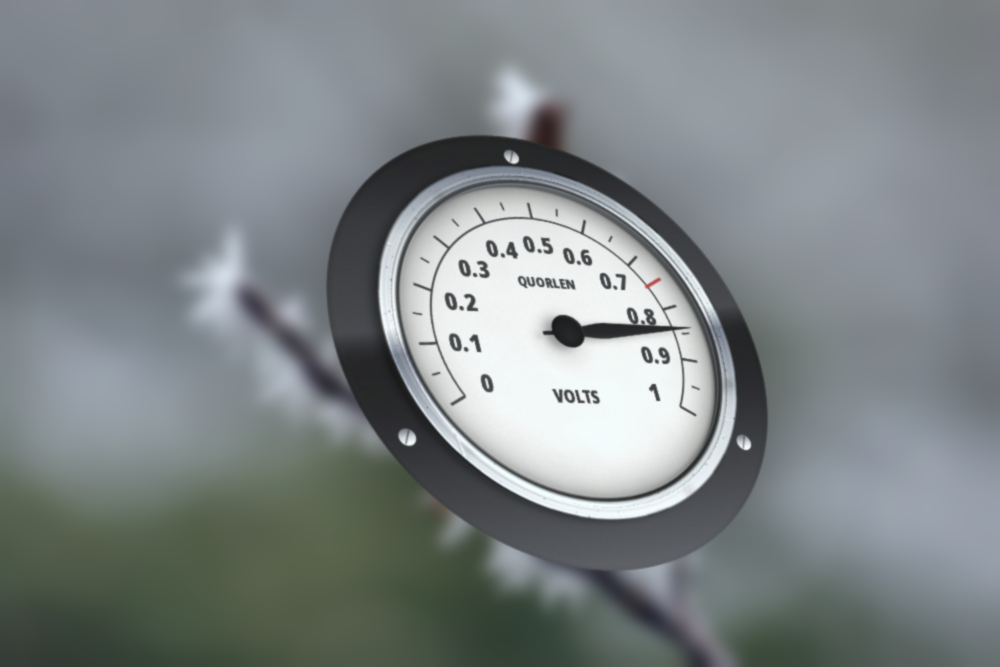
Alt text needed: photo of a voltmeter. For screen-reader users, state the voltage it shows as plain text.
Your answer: 0.85 V
